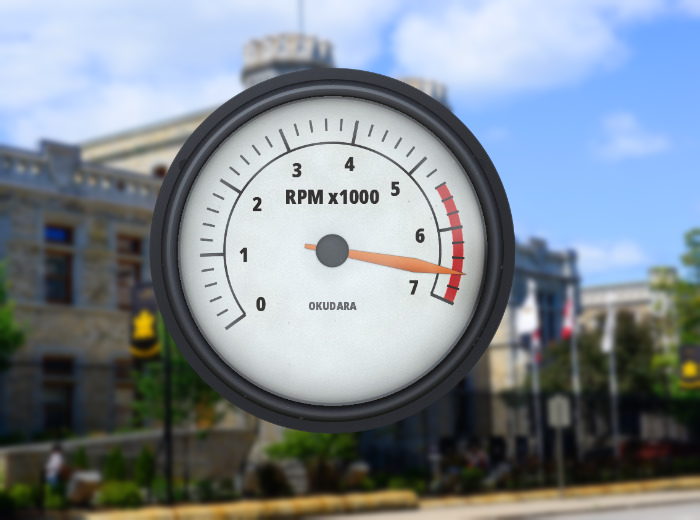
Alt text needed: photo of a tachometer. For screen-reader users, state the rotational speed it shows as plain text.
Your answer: 6600 rpm
